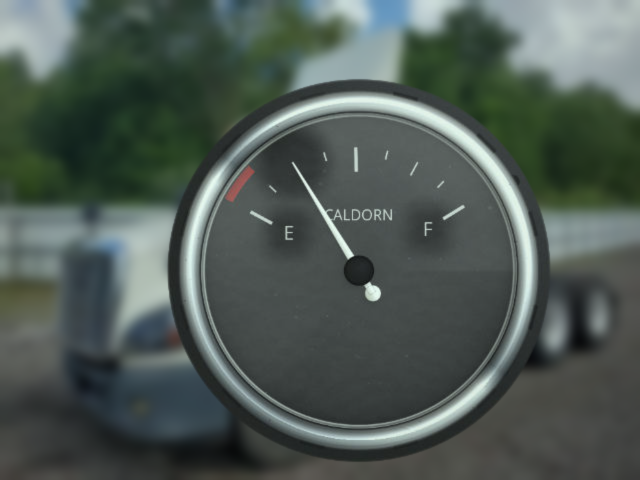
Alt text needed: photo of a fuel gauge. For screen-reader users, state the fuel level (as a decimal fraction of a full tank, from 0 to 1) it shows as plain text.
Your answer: 0.25
